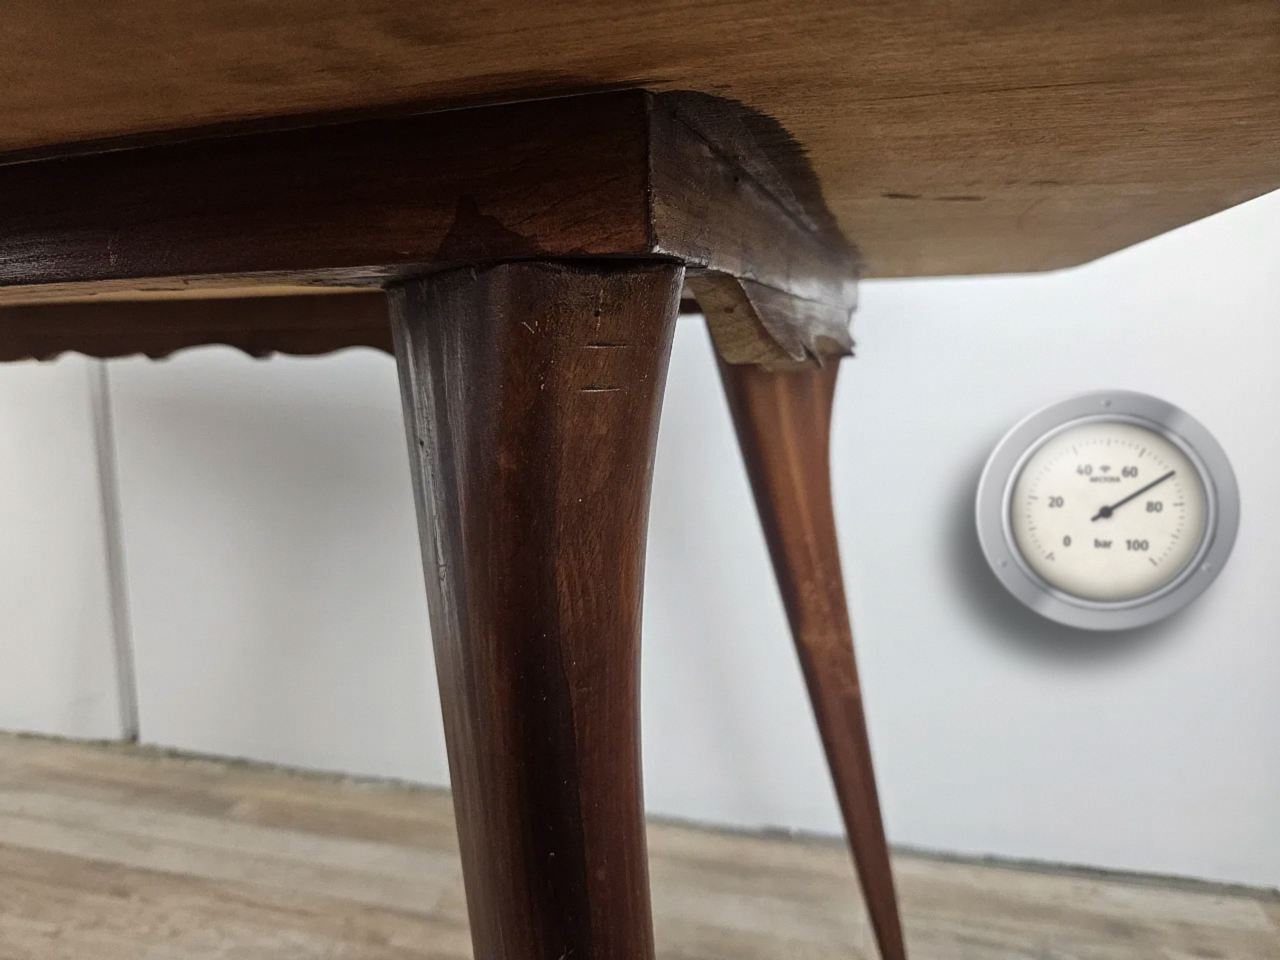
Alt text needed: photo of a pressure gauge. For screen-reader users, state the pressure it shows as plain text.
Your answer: 70 bar
